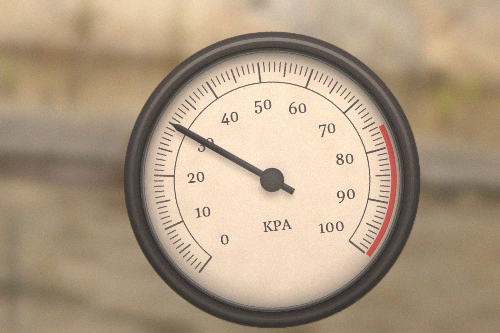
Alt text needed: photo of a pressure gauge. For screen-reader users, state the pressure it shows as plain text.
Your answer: 30 kPa
